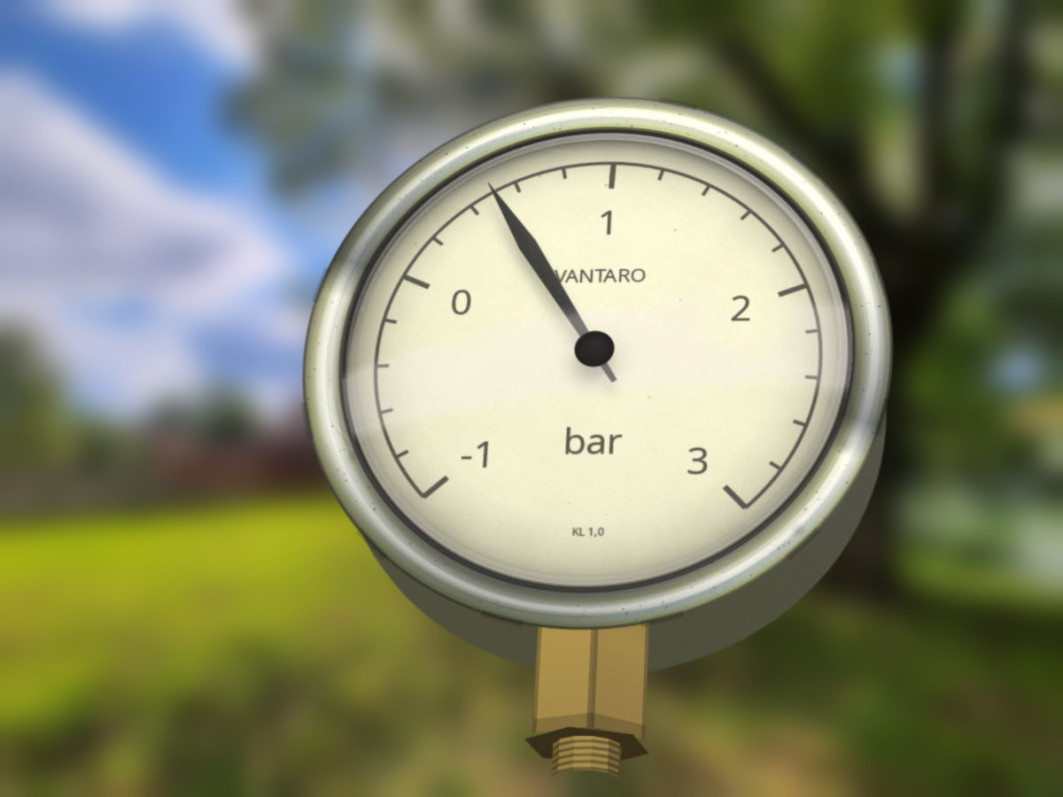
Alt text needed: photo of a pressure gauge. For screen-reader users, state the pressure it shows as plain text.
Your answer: 0.5 bar
